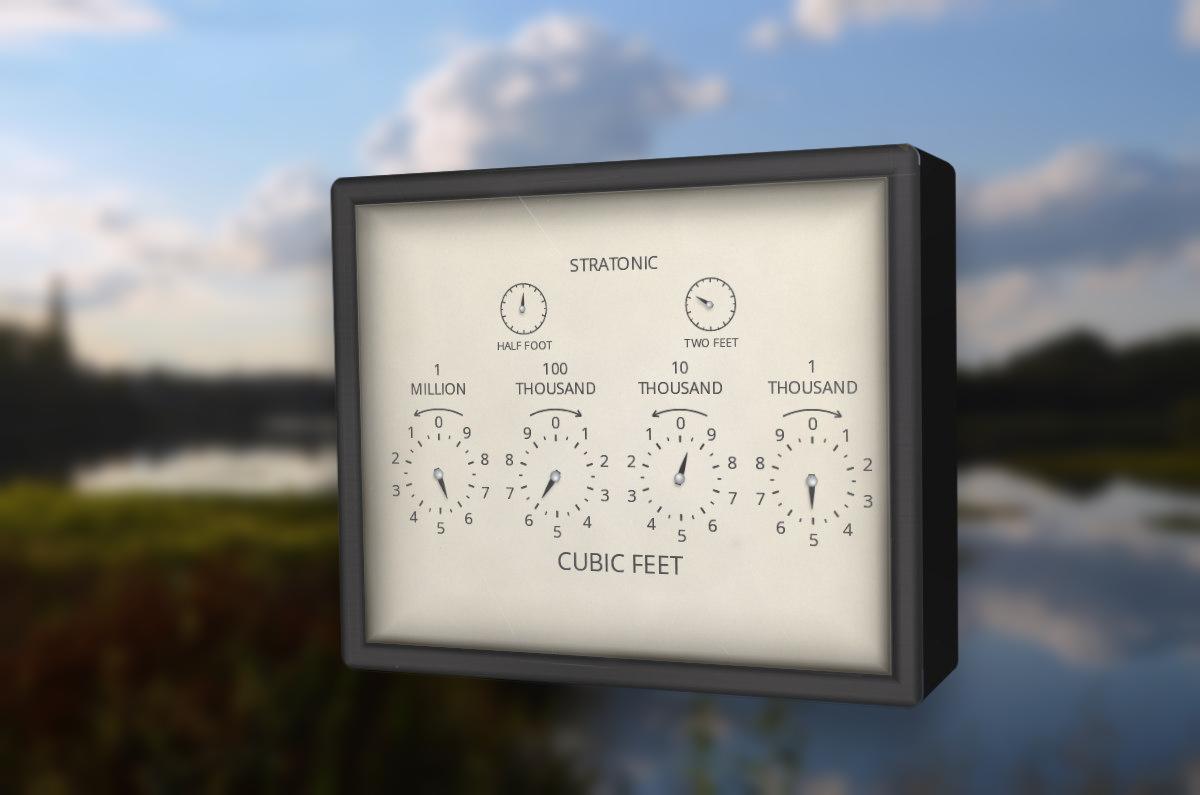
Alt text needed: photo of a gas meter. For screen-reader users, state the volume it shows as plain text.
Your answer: 559500 ft³
